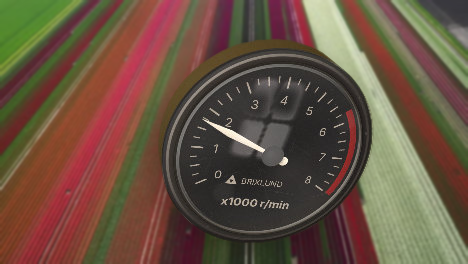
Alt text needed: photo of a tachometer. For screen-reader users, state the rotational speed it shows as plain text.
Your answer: 1750 rpm
